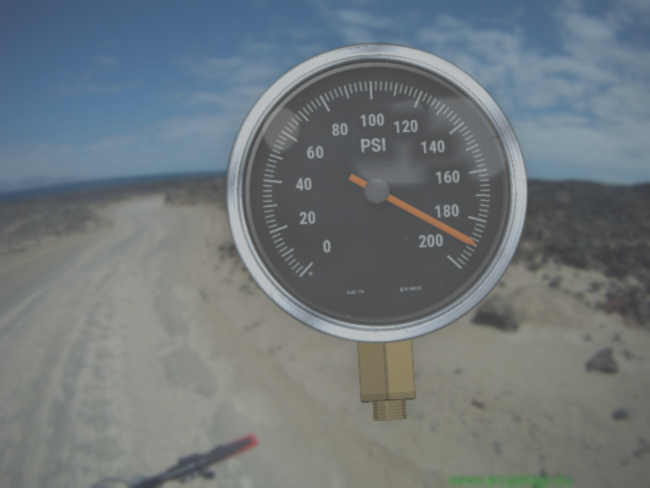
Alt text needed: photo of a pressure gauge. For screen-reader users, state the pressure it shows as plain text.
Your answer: 190 psi
